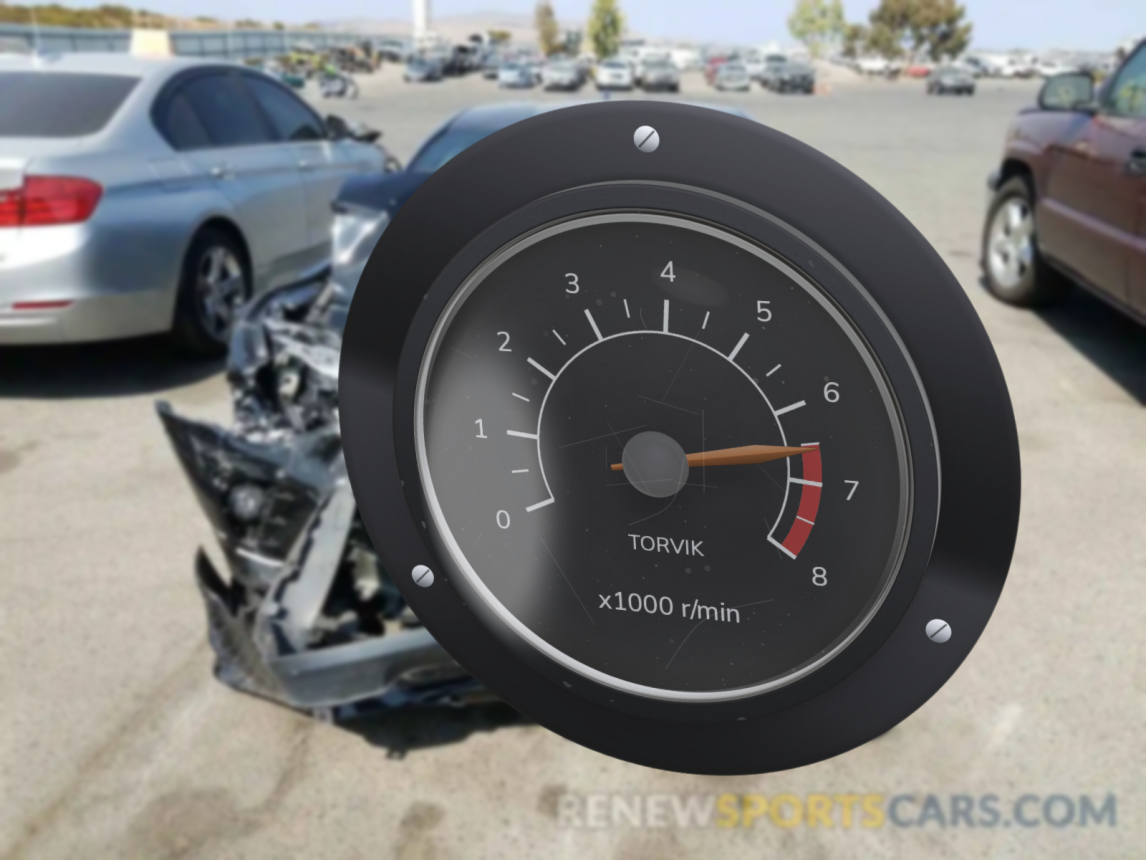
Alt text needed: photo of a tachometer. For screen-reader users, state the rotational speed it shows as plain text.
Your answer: 6500 rpm
